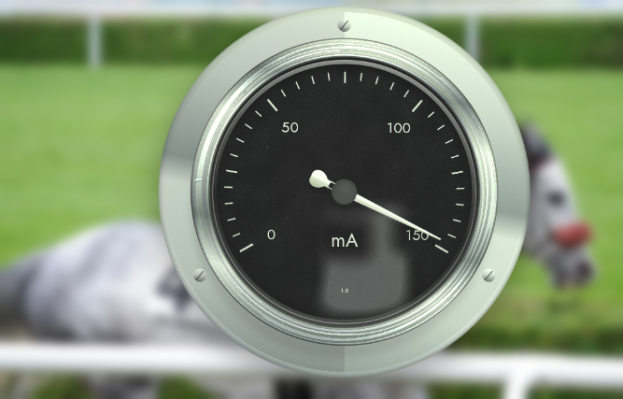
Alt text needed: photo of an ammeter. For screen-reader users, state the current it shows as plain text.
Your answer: 147.5 mA
